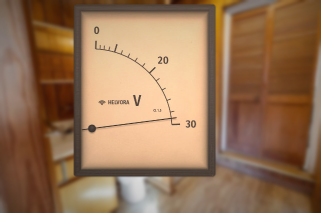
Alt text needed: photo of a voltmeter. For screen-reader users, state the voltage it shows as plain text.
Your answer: 29 V
